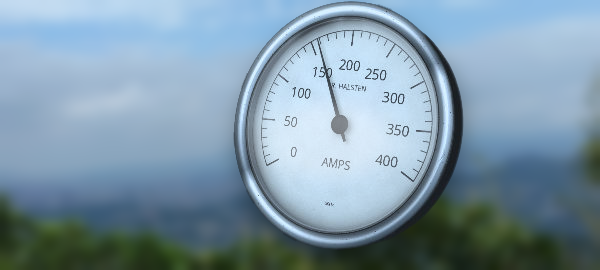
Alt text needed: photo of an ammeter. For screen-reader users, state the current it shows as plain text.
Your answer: 160 A
